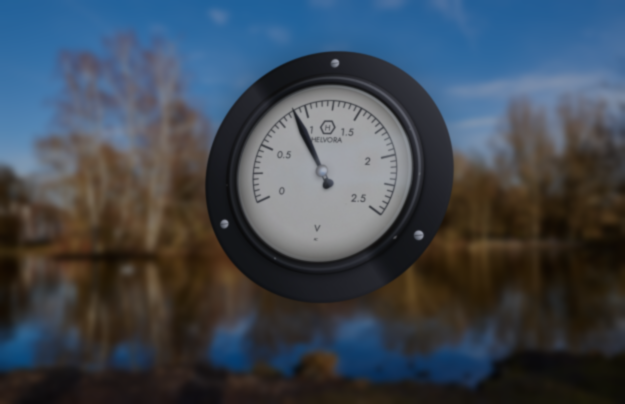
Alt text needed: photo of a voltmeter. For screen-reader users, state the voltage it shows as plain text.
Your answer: 0.9 V
